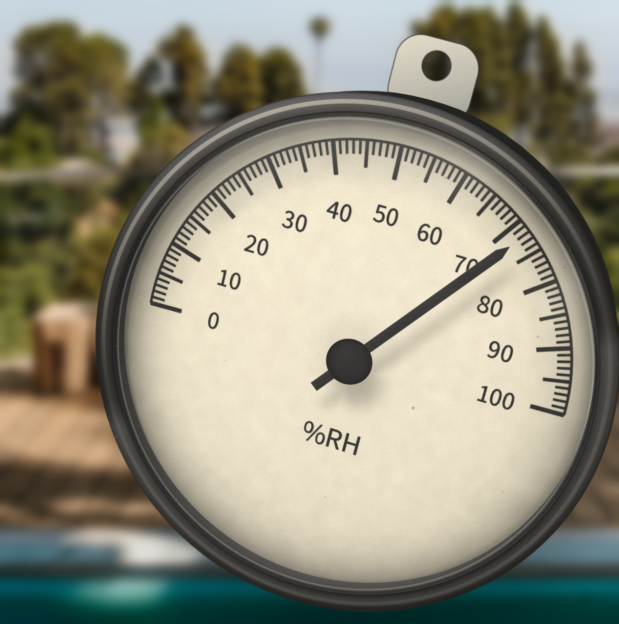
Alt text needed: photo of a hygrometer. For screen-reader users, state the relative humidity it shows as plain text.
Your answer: 72 %
